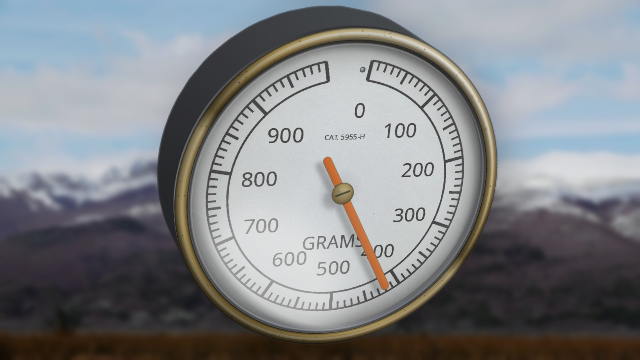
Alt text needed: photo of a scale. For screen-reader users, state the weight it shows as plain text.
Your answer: 420 g
